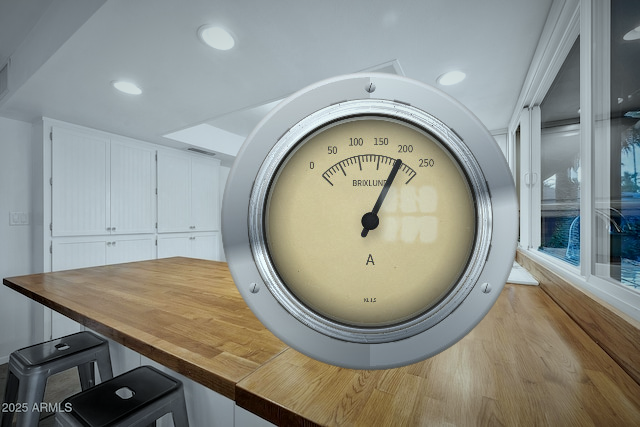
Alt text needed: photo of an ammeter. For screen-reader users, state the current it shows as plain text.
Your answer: 200 A
